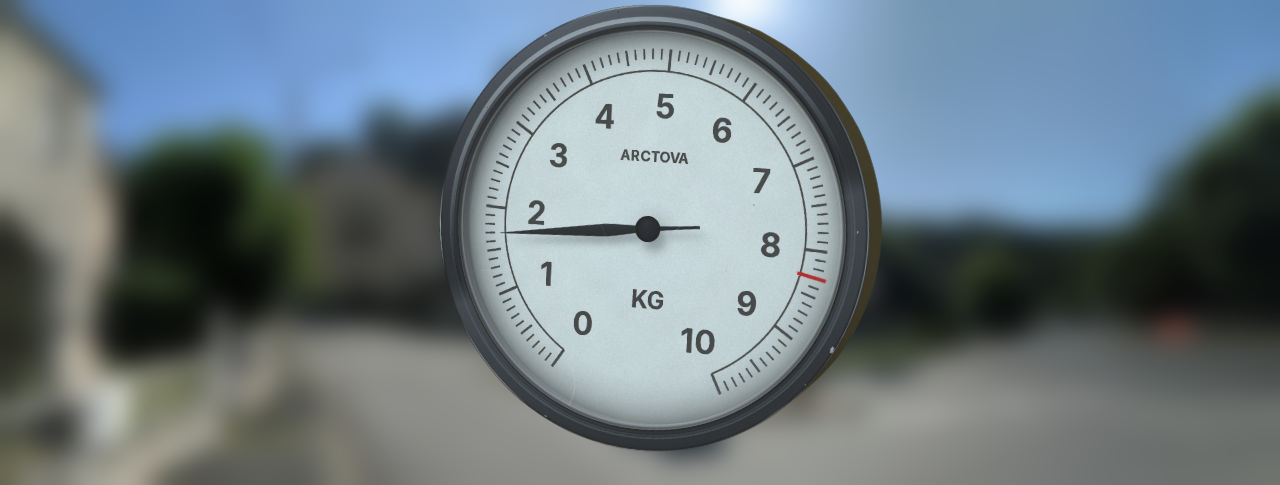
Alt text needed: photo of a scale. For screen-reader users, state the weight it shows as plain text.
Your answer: 1.7 kg
